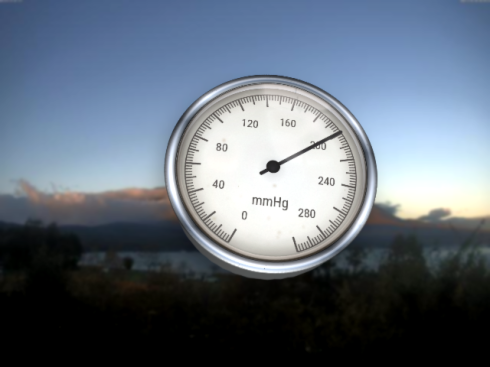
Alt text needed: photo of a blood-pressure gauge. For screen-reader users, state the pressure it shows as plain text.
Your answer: 200 mmHg
